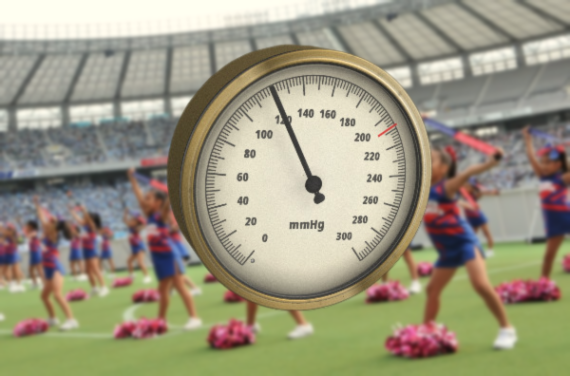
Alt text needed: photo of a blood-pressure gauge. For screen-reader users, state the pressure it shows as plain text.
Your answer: 120 mmHg
